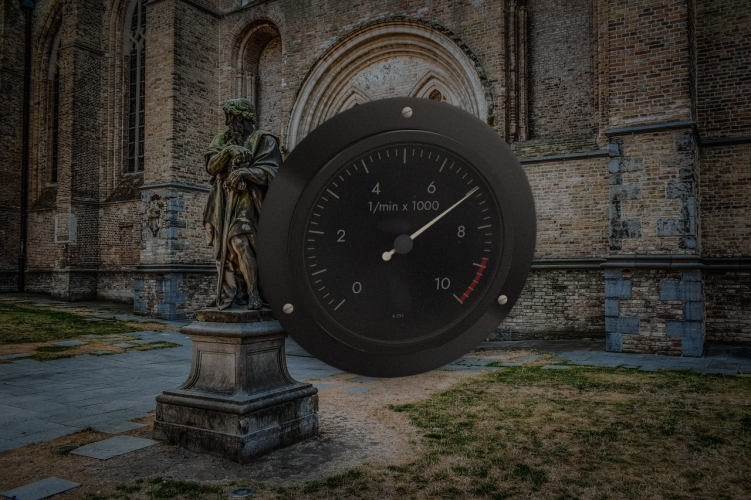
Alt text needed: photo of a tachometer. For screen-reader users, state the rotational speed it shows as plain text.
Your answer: 7000 rpm
